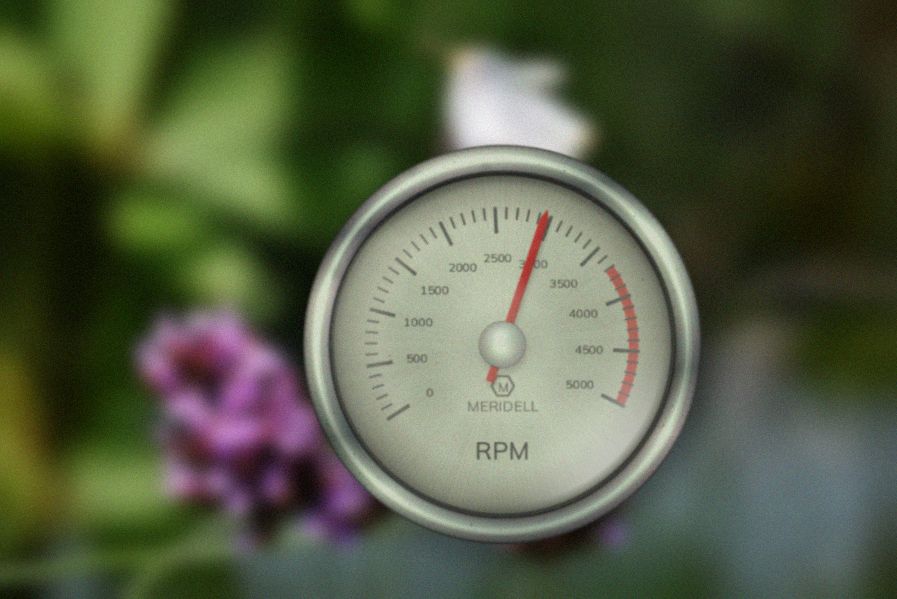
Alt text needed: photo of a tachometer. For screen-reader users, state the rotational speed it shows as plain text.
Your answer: 2950 rpm
